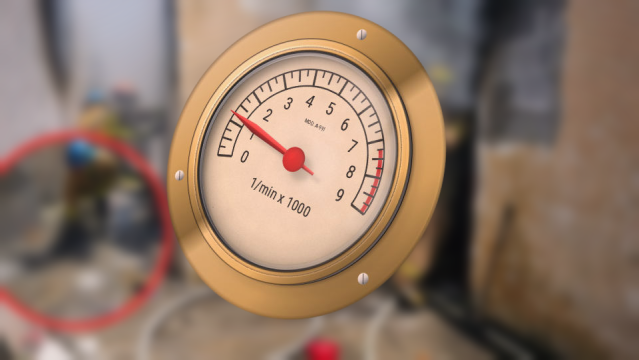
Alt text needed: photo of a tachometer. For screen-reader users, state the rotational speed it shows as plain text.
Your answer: 1250 rpm
